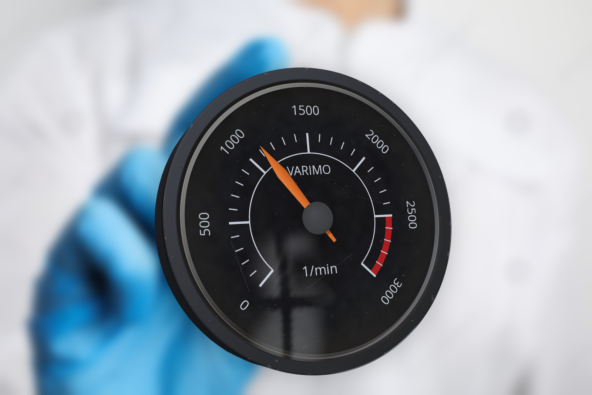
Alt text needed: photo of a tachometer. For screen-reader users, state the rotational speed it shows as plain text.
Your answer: 1100 rpm
